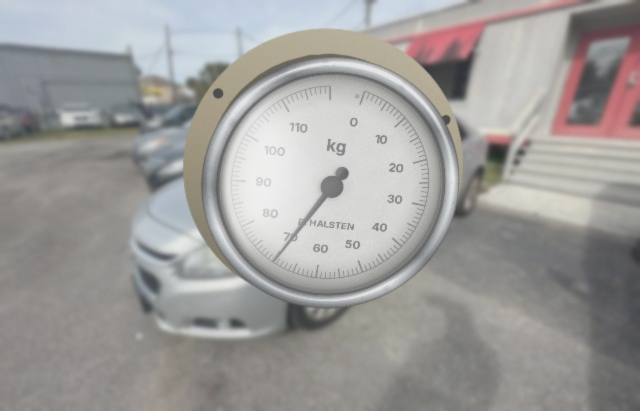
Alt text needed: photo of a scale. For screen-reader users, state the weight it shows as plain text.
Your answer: 70 kg
